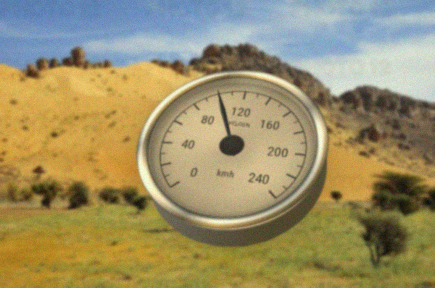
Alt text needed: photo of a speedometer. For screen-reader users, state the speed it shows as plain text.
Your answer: 100 km/h
